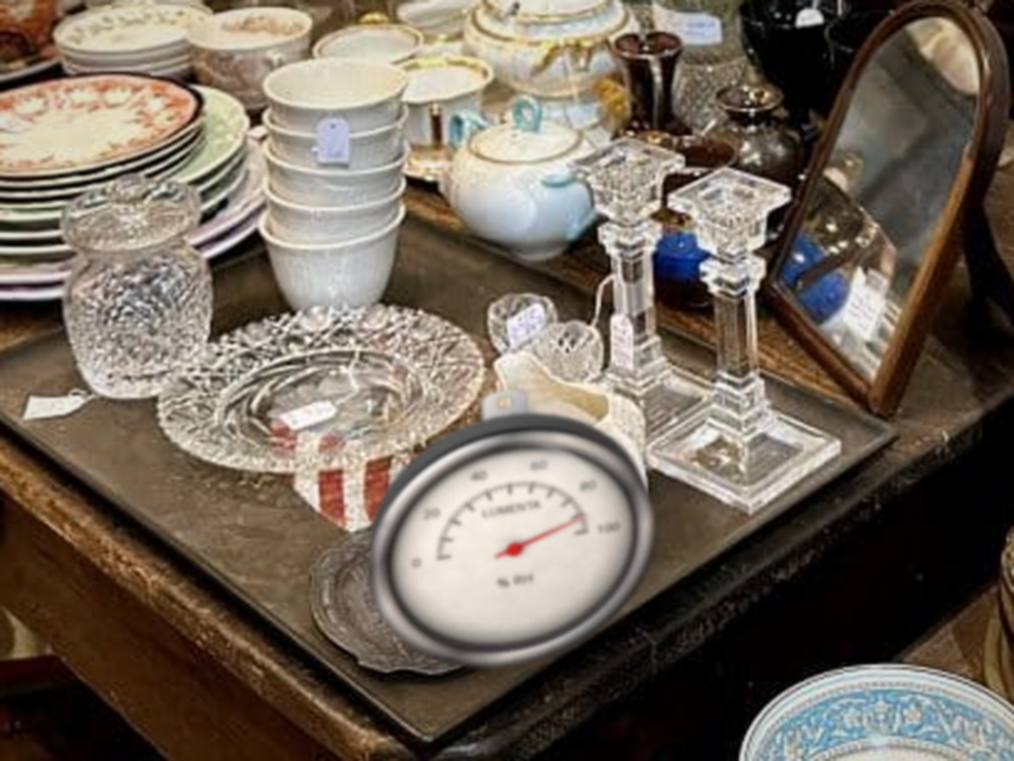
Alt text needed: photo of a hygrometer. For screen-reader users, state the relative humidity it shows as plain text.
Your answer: 90 %
